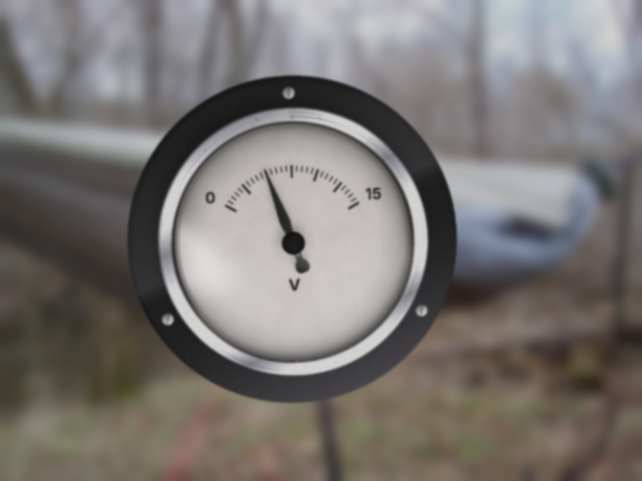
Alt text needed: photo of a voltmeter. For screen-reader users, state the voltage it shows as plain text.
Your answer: 5 V
